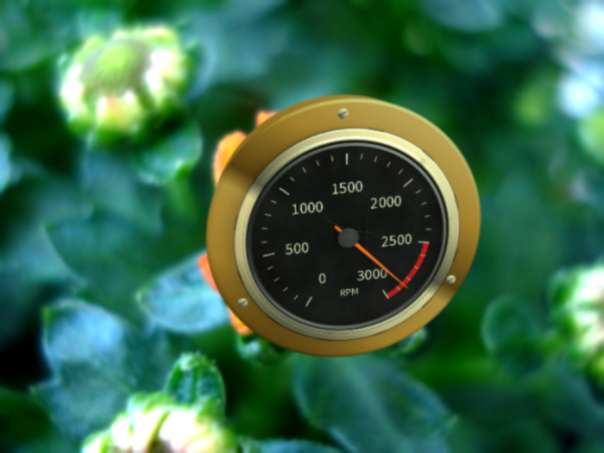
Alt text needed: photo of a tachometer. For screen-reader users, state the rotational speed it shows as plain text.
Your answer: 2850 rpm
